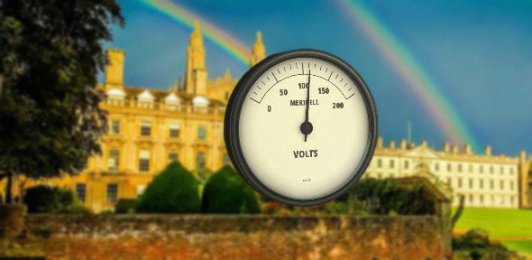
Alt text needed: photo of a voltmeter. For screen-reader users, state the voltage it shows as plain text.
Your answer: 110 V
